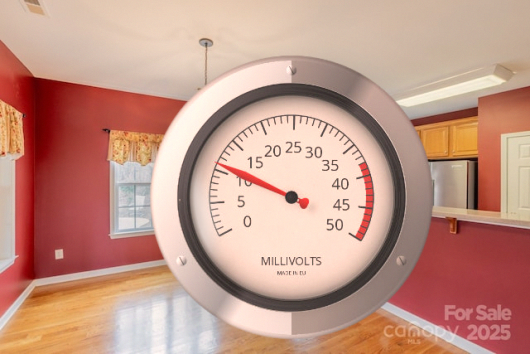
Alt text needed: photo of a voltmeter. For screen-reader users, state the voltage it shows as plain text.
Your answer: 11 mV
